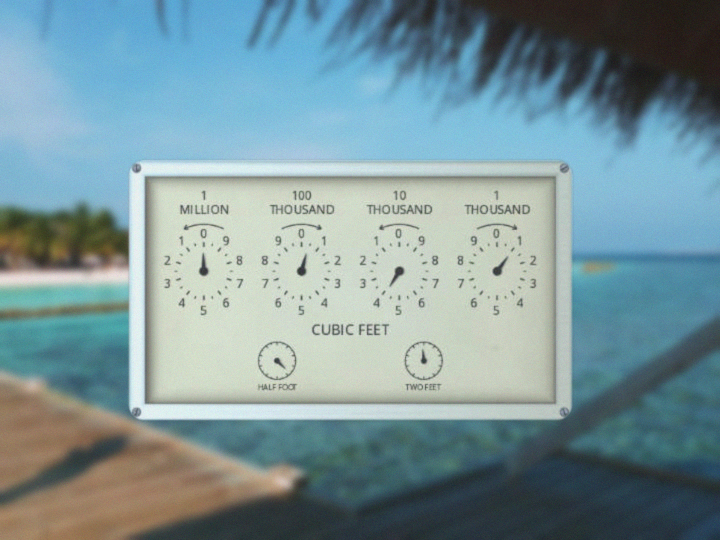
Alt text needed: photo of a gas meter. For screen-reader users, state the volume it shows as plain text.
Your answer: 4100 ft³
